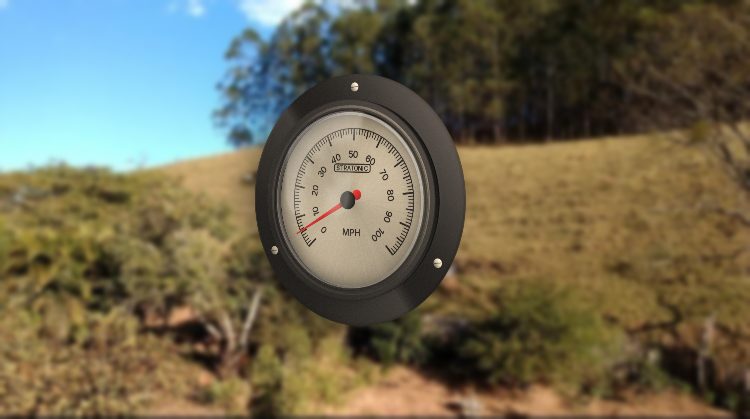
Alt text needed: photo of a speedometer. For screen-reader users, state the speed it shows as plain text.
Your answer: 5 mph
